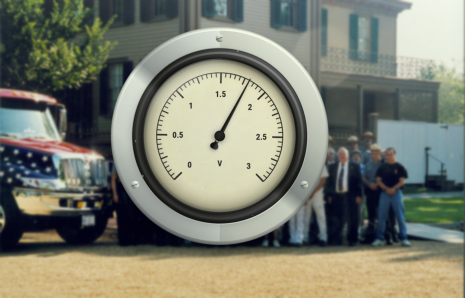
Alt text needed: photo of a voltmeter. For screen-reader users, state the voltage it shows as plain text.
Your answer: 1.8 V
